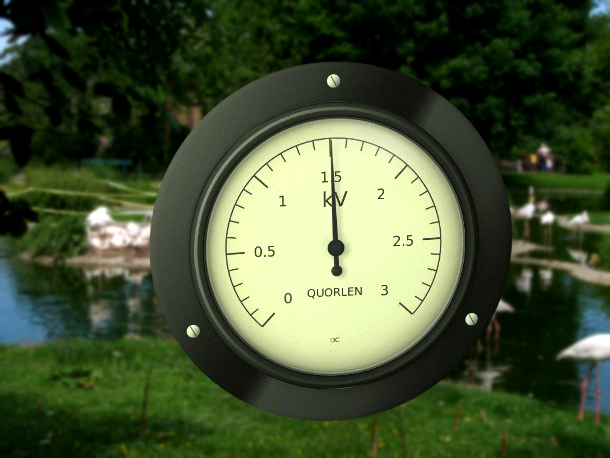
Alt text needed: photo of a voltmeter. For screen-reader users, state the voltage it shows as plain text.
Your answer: 1.5 kV
